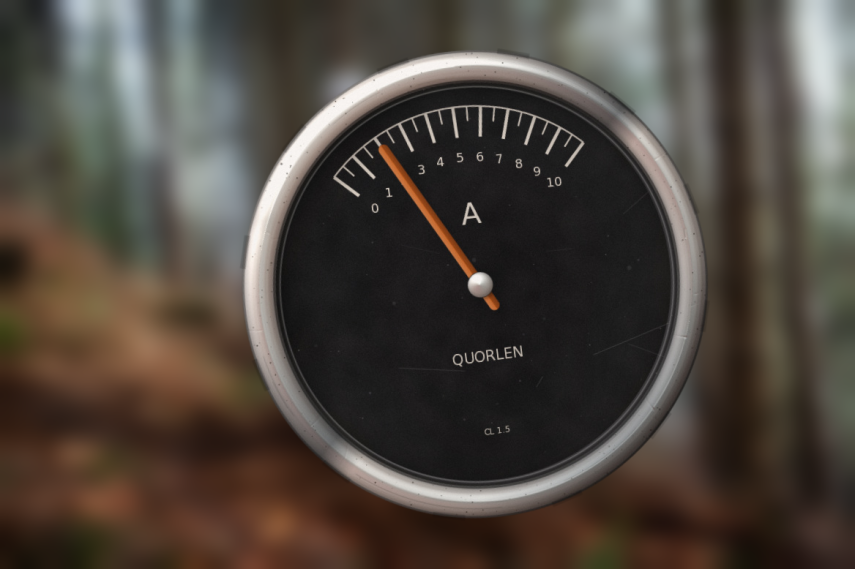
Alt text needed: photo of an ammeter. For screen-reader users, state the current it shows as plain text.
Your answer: 2 A
